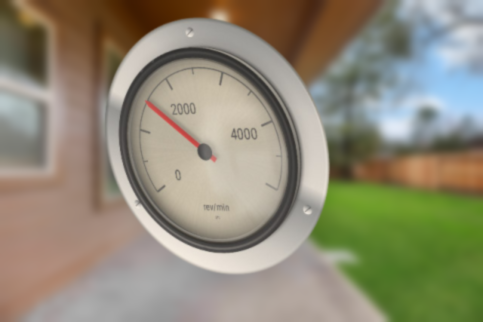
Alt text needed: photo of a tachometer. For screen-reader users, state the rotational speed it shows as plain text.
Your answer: 1500 rpm
